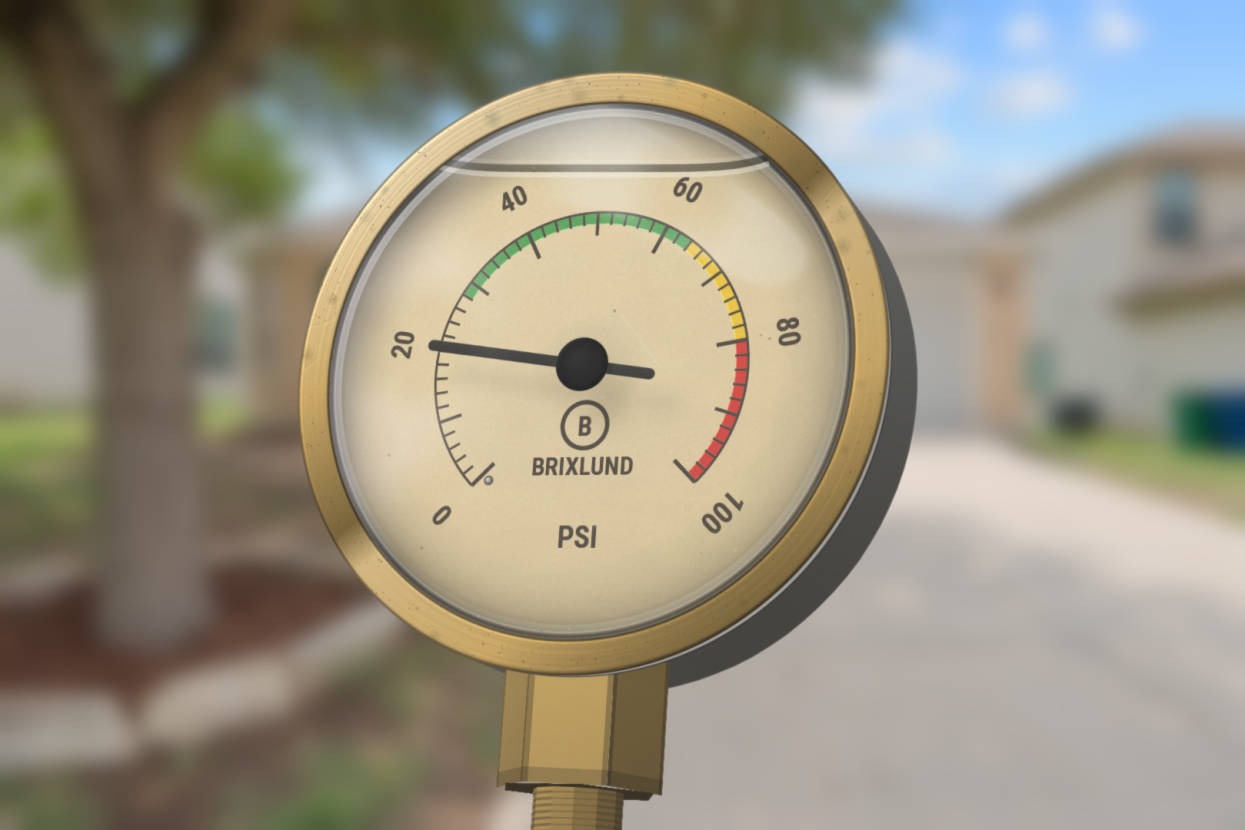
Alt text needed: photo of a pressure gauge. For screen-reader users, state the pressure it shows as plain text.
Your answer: 20 psi
